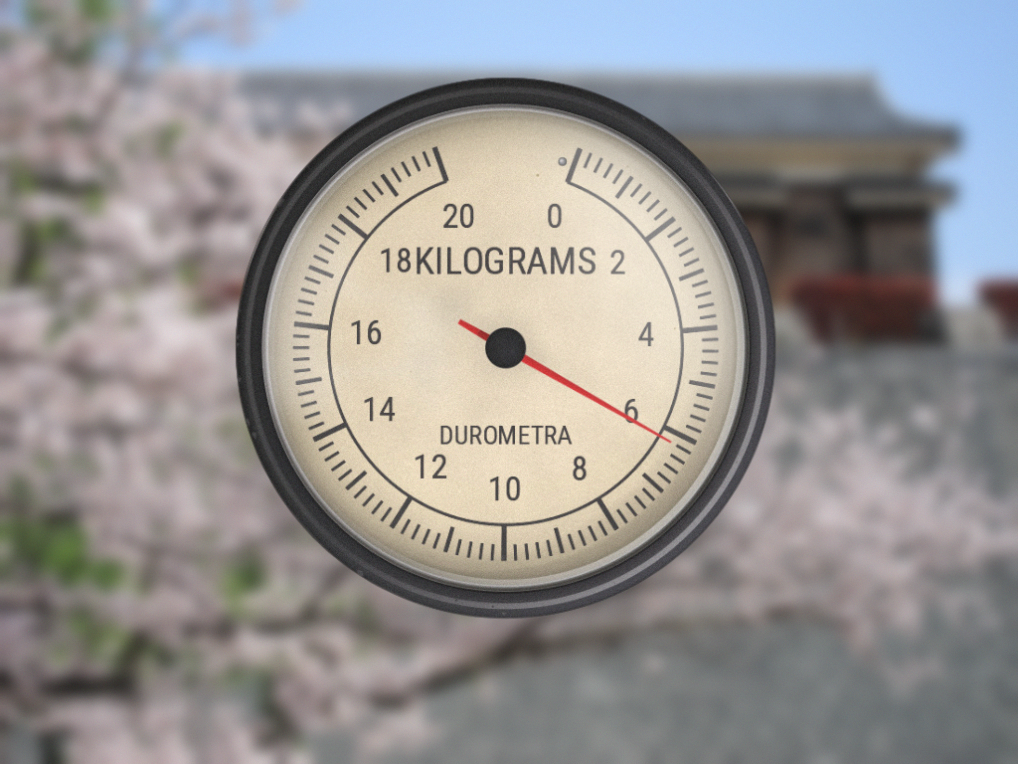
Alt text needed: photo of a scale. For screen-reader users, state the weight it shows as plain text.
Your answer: 6.2 kg
